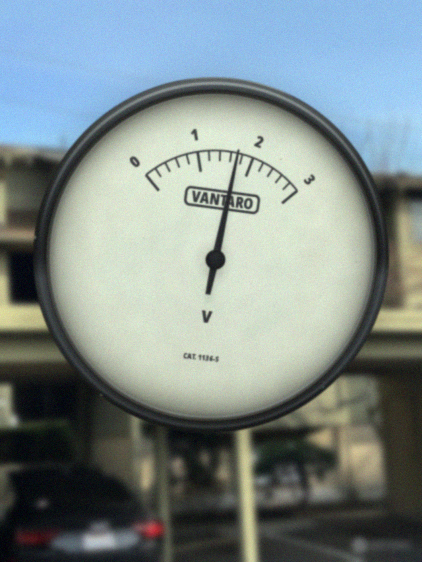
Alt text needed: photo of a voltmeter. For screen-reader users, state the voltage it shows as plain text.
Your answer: 1.7 V
